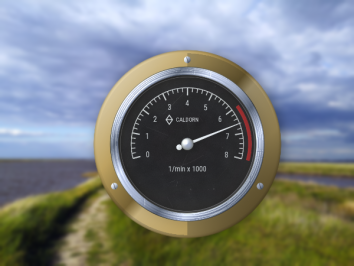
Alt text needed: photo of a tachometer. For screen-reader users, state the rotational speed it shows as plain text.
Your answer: 6600 rpm
